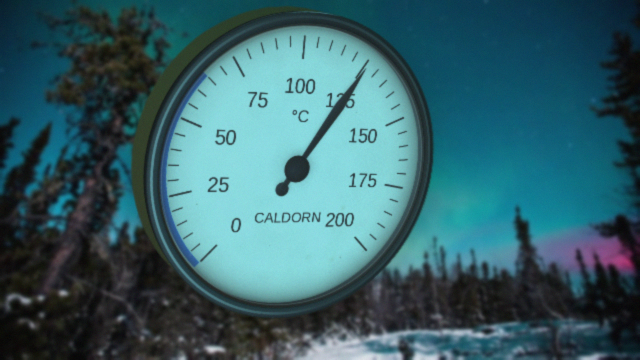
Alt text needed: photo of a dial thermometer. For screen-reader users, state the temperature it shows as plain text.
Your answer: 125 °C
